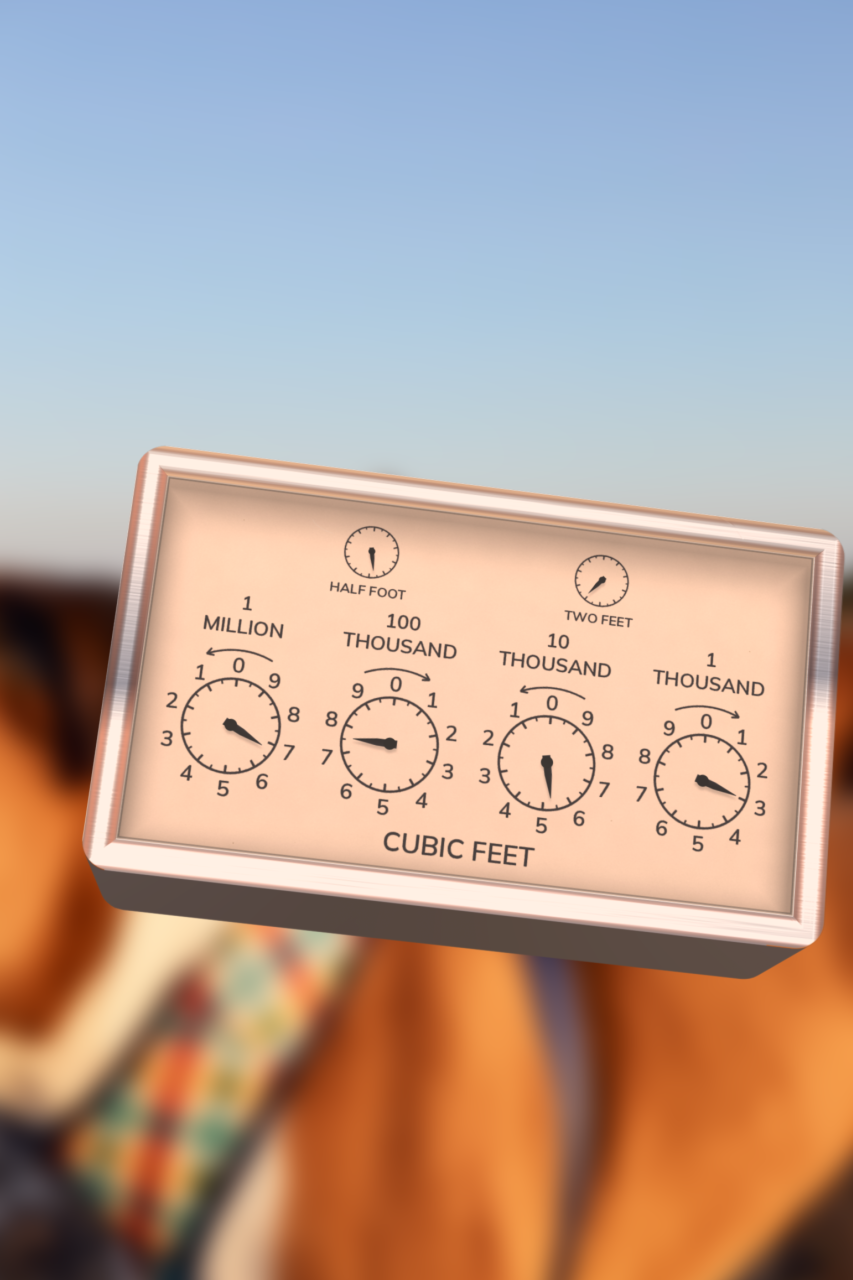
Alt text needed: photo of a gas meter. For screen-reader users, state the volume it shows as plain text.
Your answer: 675300 ft³
